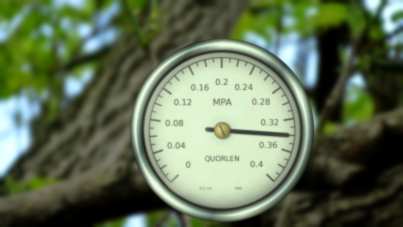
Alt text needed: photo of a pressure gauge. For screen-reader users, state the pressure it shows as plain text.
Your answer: 0.34 MPa
